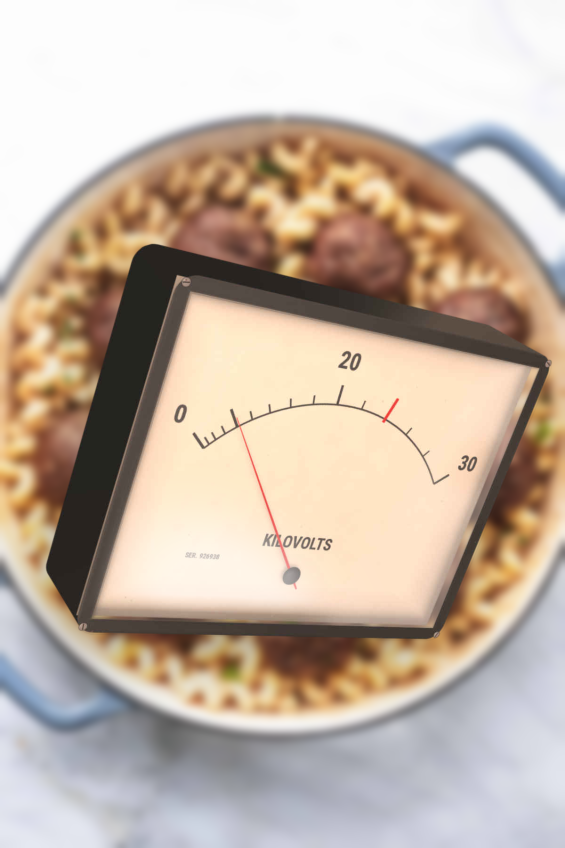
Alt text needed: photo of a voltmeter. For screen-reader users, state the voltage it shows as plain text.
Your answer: 10 kV
